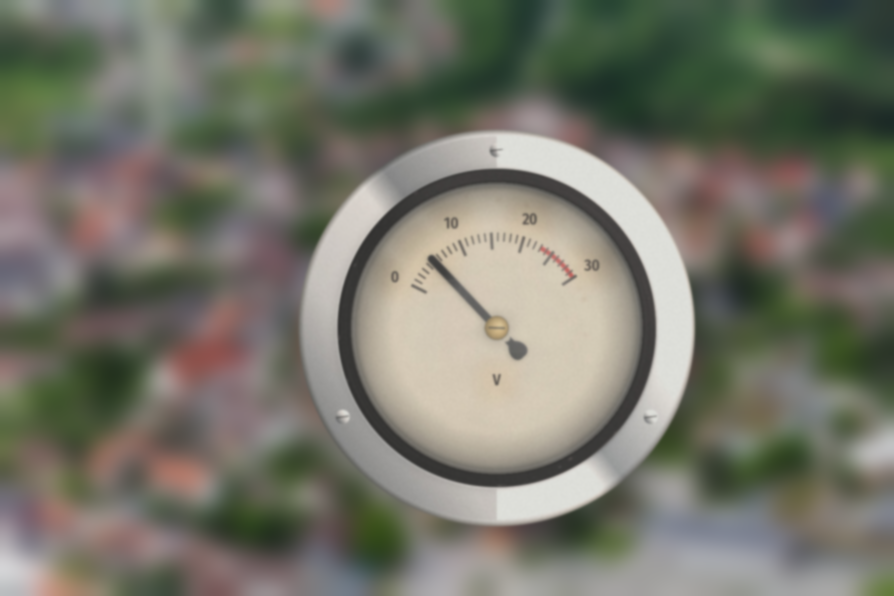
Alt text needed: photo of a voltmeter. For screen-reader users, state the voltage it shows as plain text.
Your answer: 5 V
